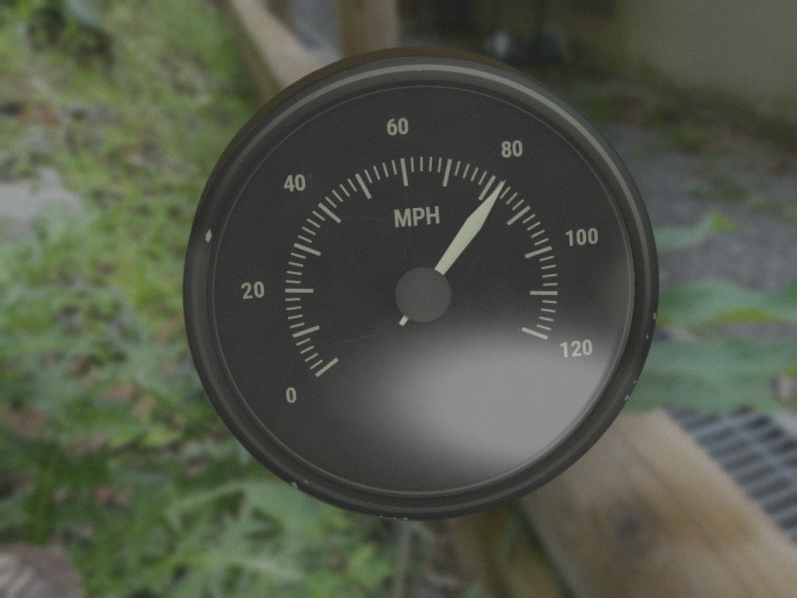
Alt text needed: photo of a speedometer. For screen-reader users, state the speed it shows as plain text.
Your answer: 82 mph
